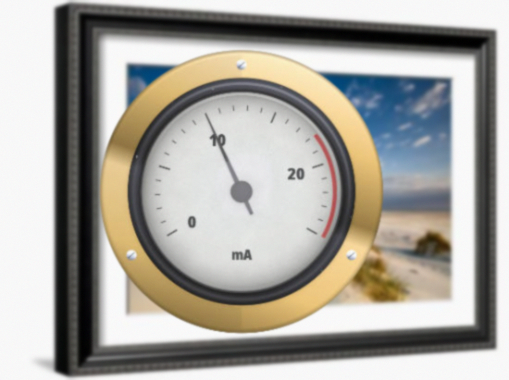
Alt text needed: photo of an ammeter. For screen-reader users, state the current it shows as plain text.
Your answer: 10 mA
